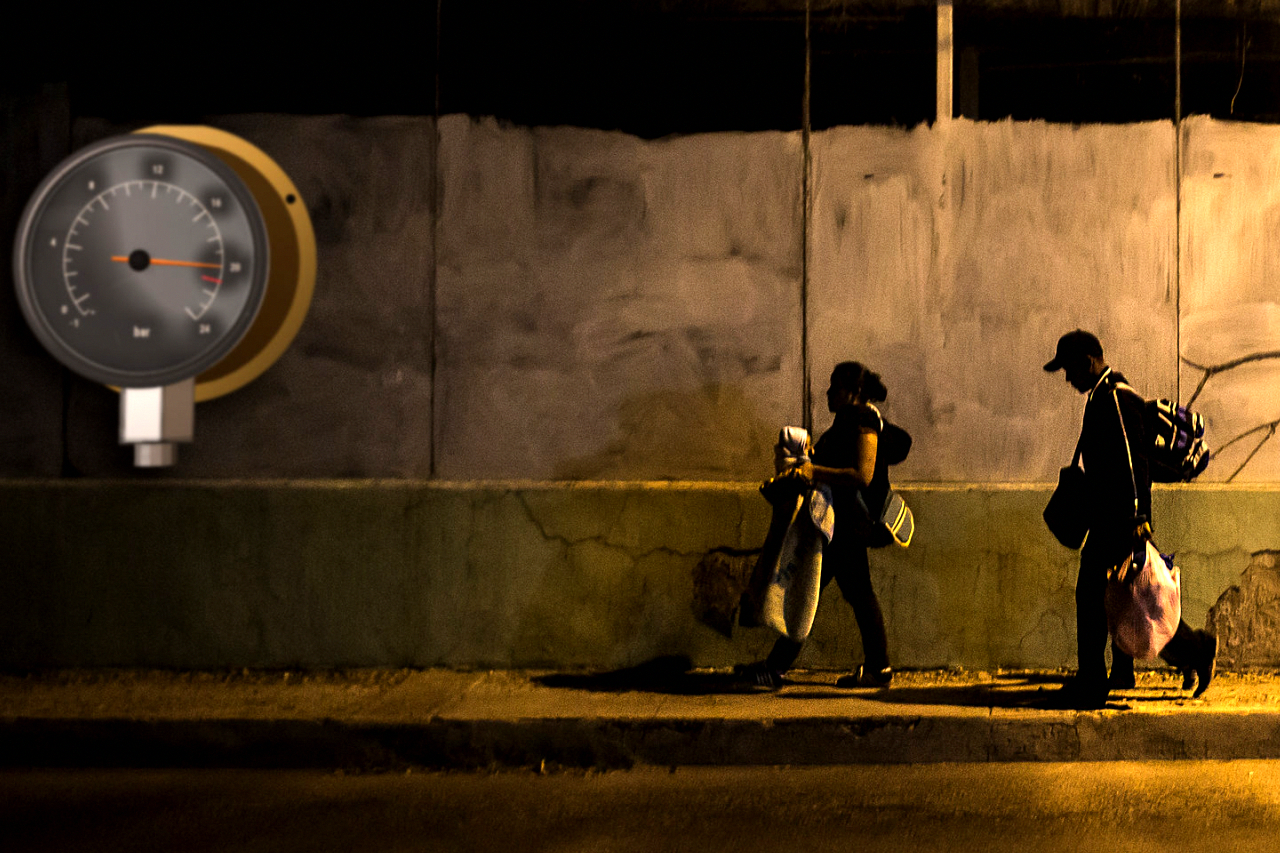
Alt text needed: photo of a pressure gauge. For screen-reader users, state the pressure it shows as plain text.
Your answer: 20 bar
